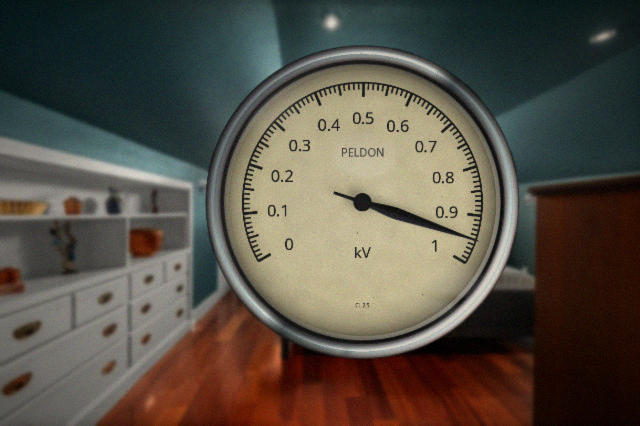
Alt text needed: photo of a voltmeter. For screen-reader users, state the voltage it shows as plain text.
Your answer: 0.95 kV
